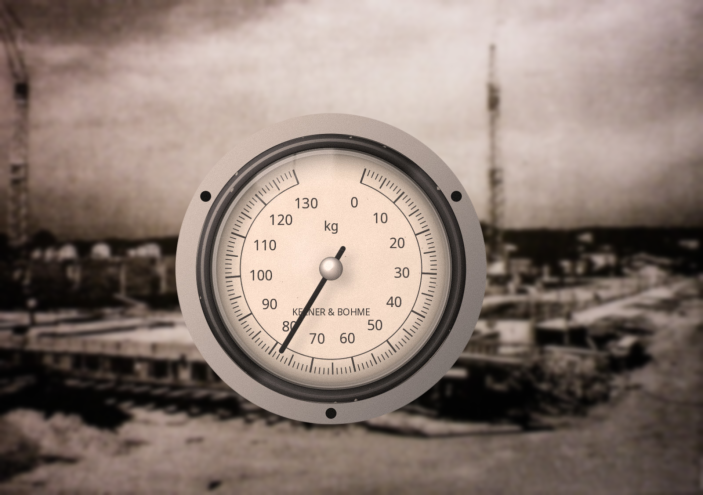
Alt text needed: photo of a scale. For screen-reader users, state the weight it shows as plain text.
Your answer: 78 kg
